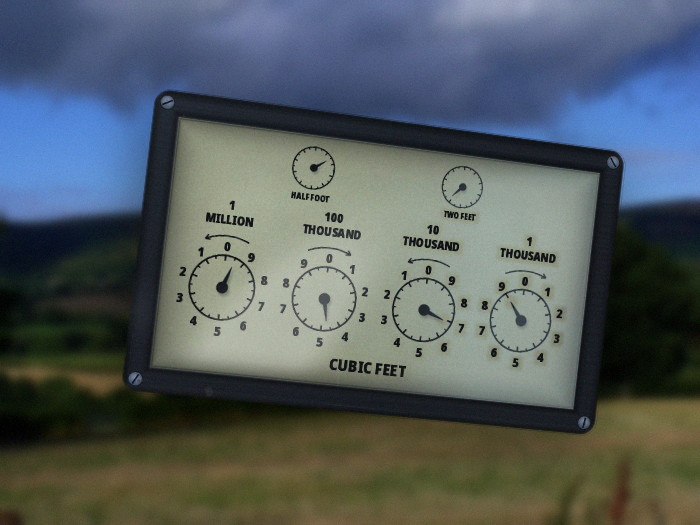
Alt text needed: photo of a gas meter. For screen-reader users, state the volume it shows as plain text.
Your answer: 946900 ft³
